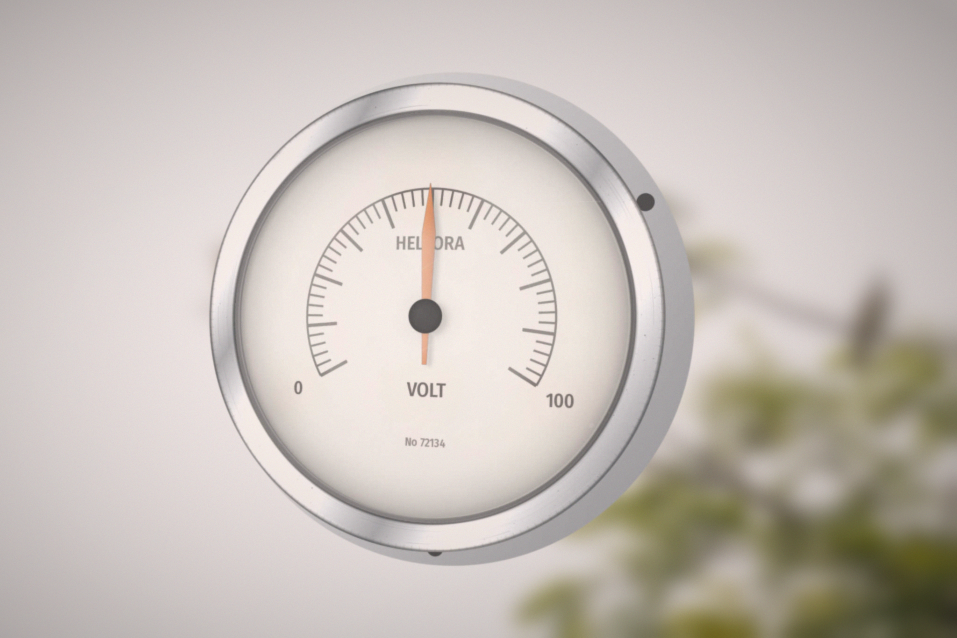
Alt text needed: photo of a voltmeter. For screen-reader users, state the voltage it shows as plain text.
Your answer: 50 V
